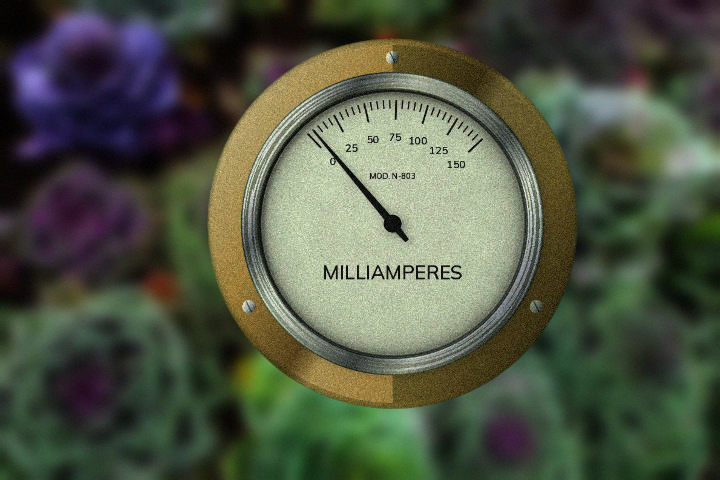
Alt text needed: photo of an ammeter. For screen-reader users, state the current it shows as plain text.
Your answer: 5 mA
